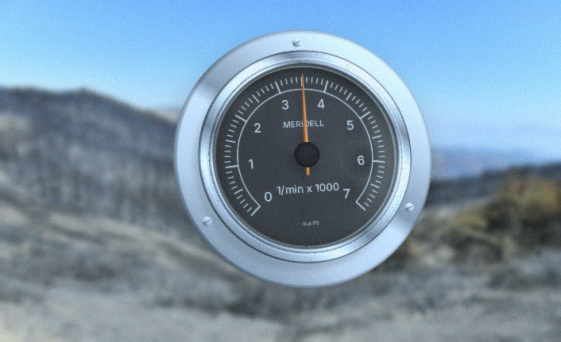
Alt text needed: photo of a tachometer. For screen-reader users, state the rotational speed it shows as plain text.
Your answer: 3500 rpm
